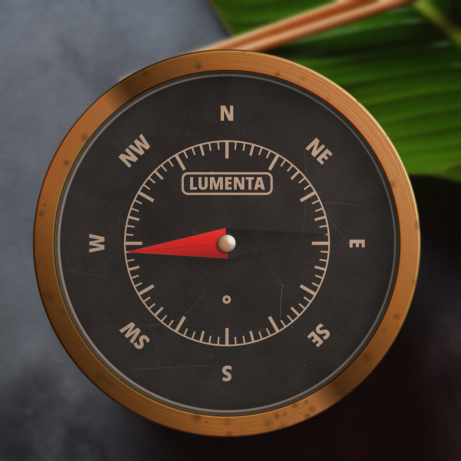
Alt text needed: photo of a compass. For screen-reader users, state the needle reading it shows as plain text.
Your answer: 265 °
